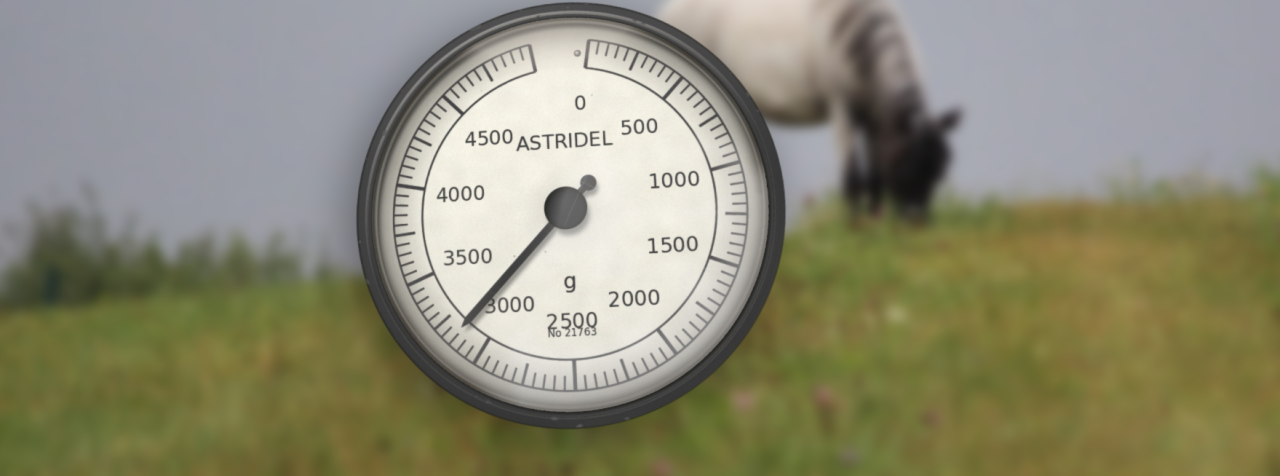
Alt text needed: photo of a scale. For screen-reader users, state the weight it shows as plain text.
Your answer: 3150 g
